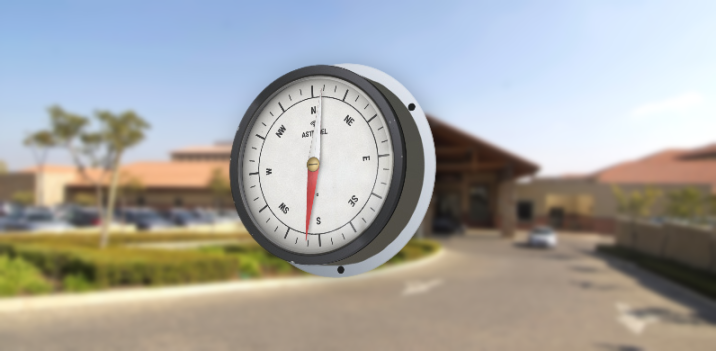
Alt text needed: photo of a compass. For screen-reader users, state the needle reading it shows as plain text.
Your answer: 190 °
